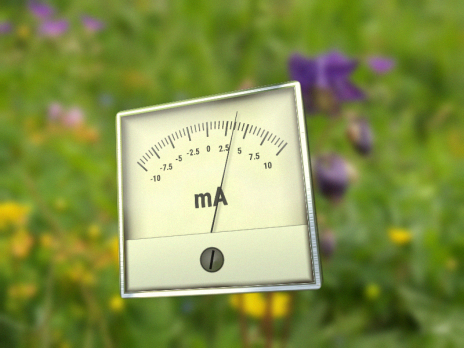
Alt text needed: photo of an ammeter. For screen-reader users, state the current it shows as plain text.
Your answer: 3.5 mA
